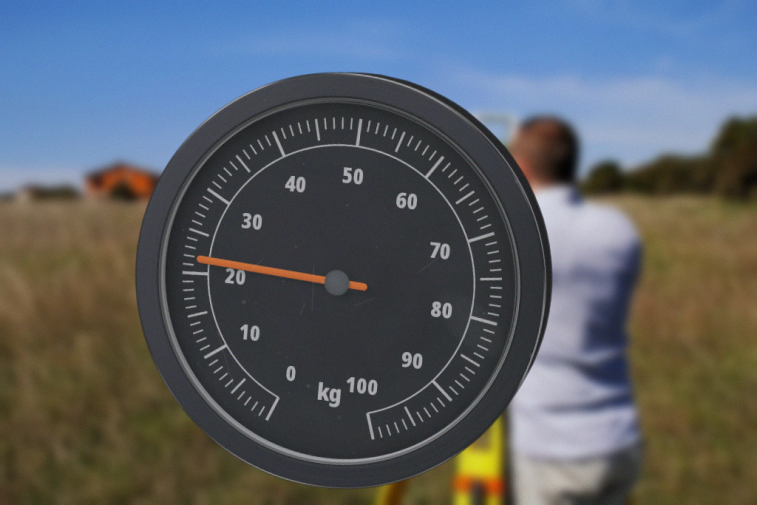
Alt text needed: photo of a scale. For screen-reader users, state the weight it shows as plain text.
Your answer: 22 kg
